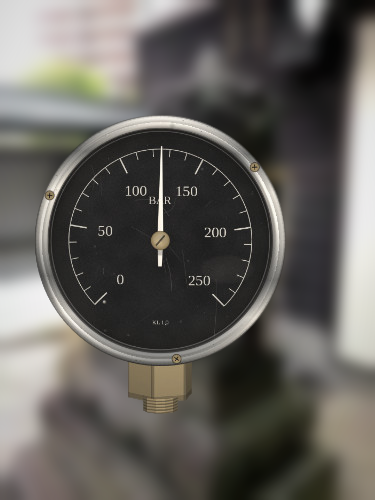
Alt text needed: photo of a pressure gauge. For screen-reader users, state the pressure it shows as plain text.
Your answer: 125 bar
